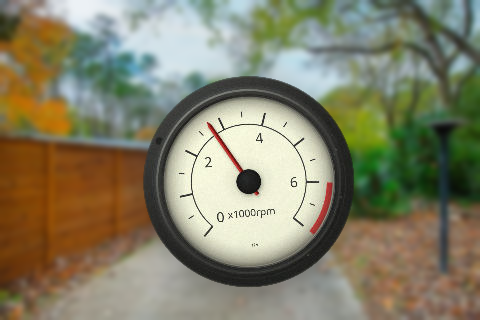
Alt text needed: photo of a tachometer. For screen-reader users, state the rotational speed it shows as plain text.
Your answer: 2750 rpm
